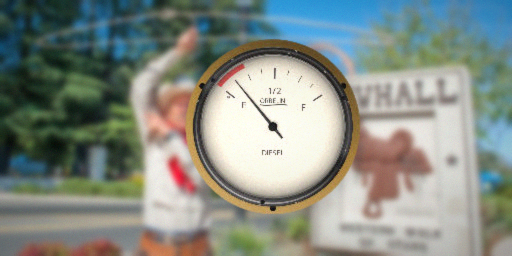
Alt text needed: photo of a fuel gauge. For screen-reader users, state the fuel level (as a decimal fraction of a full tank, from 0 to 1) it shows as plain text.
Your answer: 0.125
